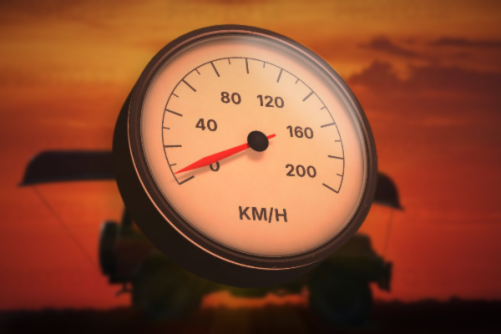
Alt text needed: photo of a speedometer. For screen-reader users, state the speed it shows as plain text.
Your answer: 5 km/h
